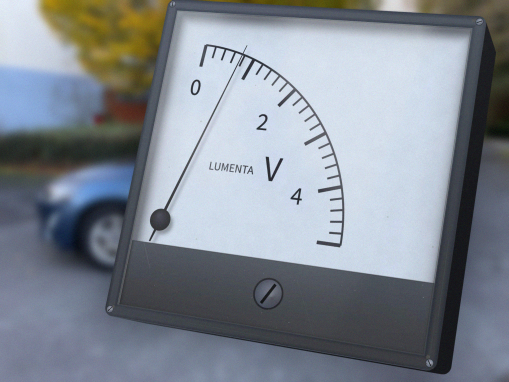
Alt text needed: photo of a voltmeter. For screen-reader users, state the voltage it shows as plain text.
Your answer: 0.8 V
